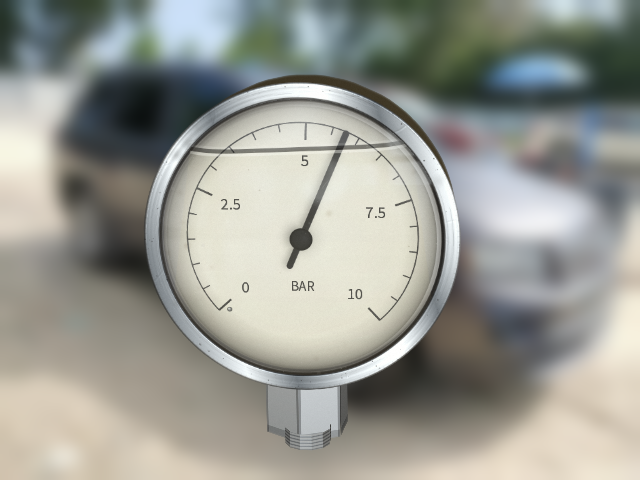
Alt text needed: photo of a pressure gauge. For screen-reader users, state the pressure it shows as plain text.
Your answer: 5.75 bar
